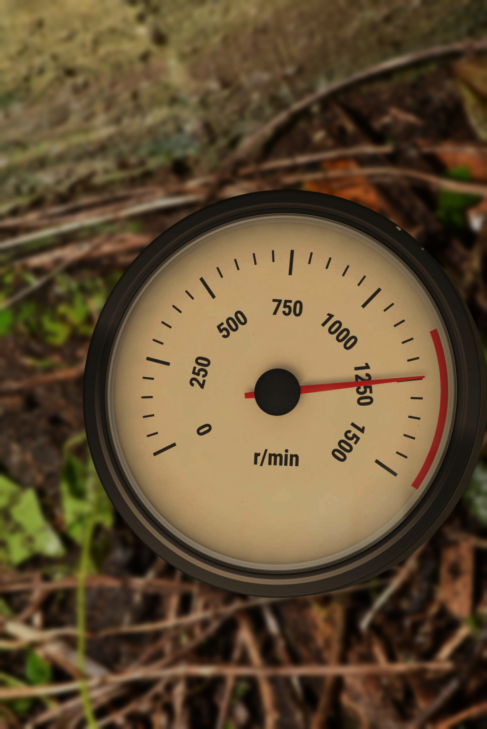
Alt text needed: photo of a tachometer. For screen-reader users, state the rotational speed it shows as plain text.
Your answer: 1250 rpm
